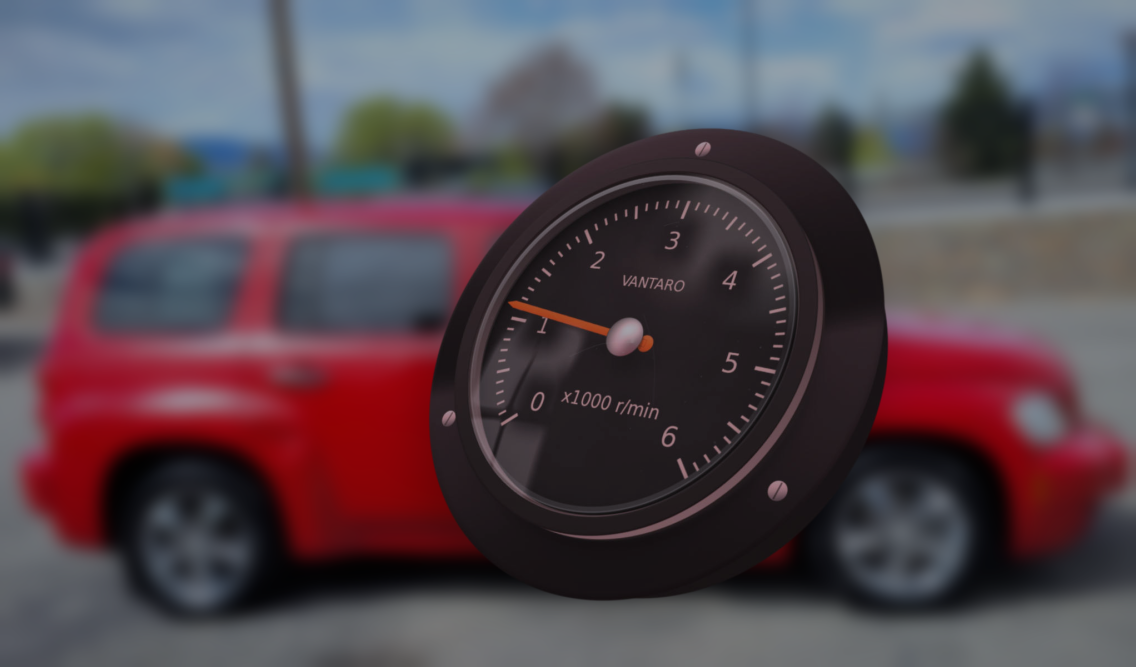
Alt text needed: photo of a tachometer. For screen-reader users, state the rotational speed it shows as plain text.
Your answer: 1100 rpm
